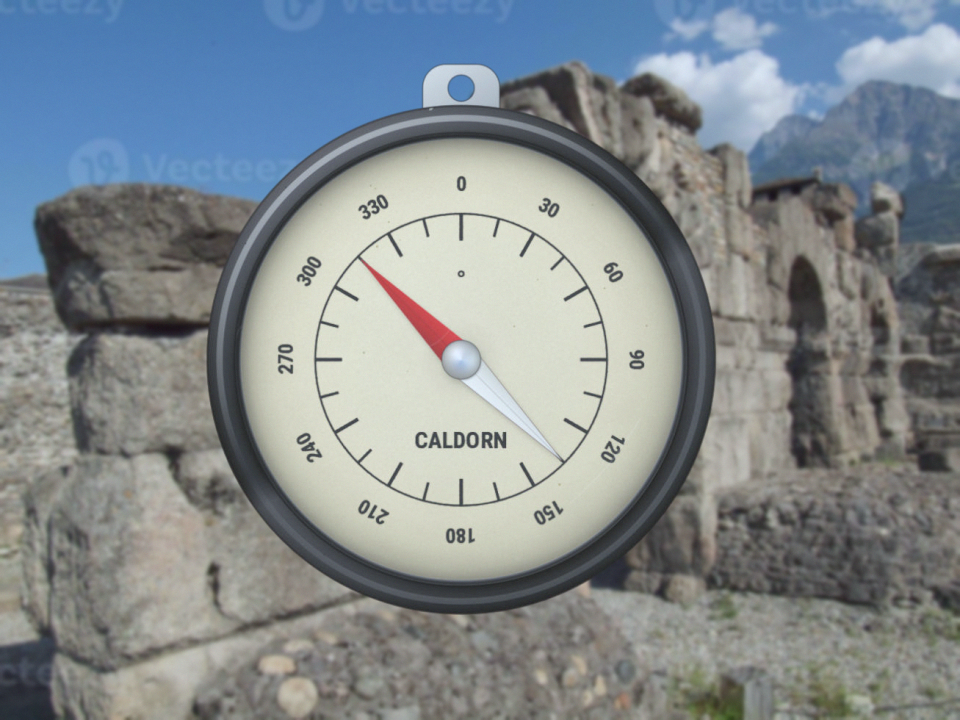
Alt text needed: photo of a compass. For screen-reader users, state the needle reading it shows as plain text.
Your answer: 315 °
